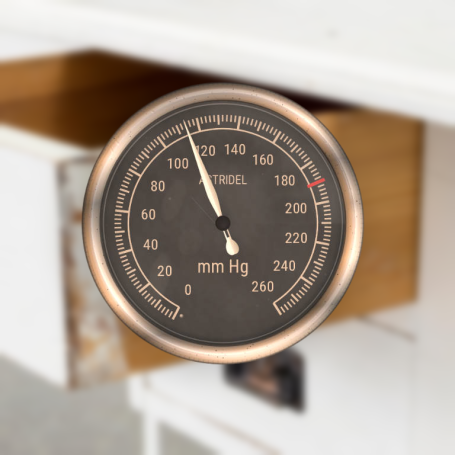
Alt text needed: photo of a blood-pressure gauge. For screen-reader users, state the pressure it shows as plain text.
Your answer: 114 mmHg
